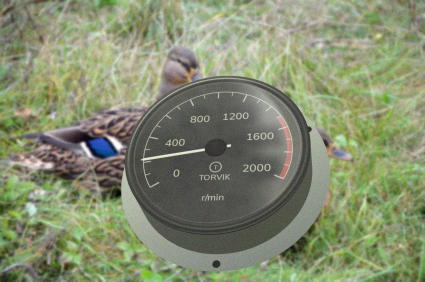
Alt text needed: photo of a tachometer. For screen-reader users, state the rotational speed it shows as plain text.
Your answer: 200 rpm
